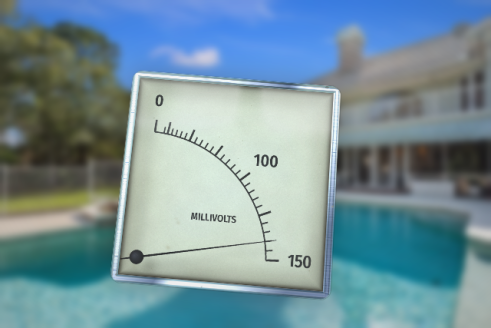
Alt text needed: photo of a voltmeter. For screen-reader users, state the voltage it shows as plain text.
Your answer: 140 mV
